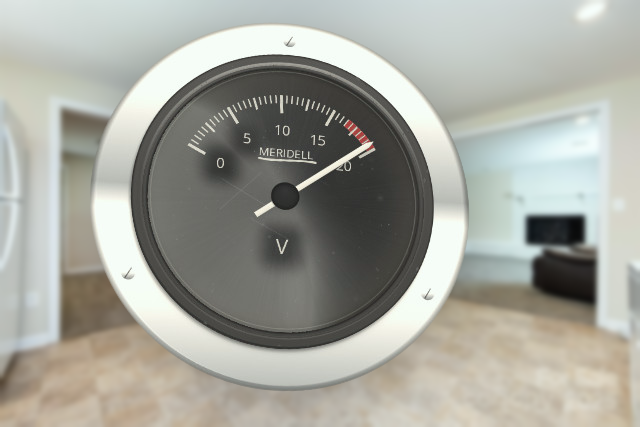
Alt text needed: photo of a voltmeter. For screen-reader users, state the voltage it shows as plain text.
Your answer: 19.5 V
